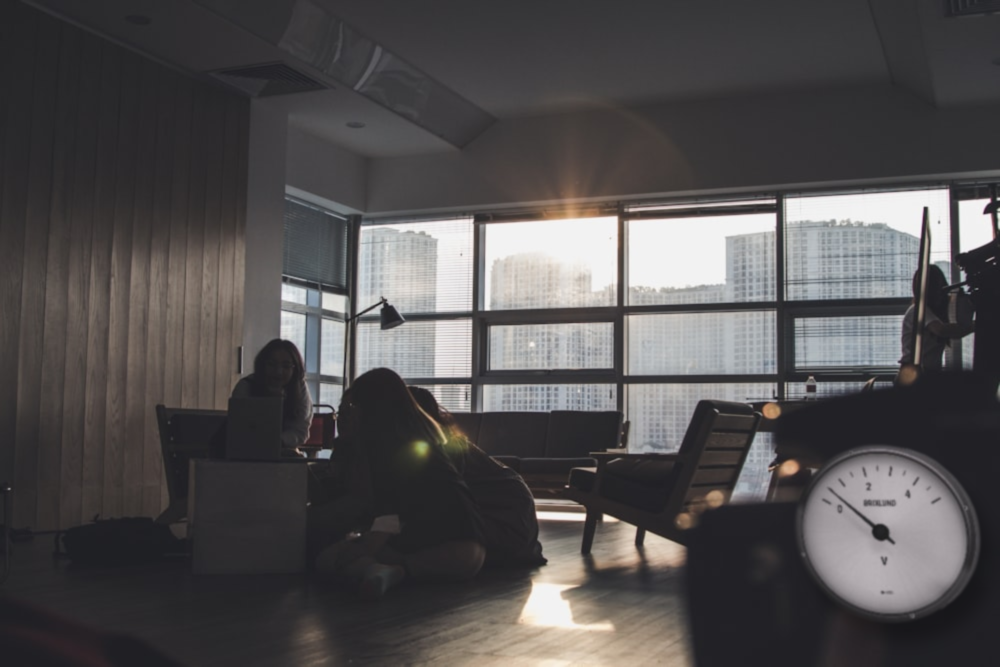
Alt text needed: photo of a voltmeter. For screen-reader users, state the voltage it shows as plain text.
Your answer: 0.5 V
